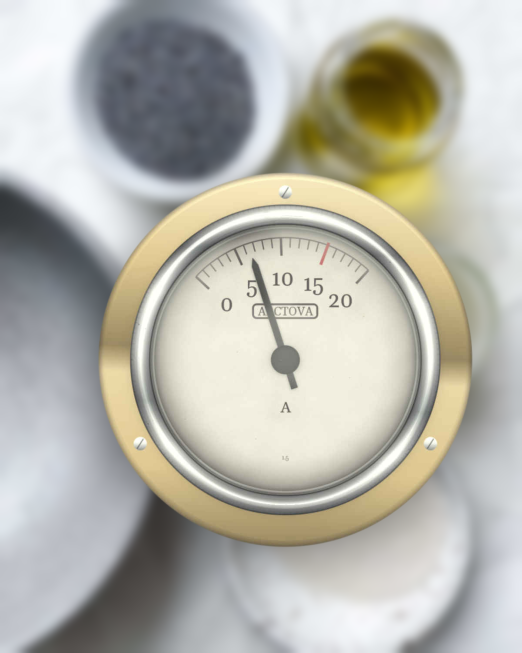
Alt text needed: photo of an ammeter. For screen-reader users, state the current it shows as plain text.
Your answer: 6.5 A
